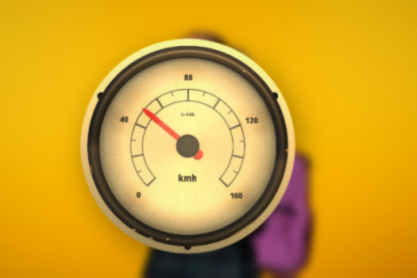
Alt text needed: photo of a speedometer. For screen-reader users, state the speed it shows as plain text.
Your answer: 50 km/h
